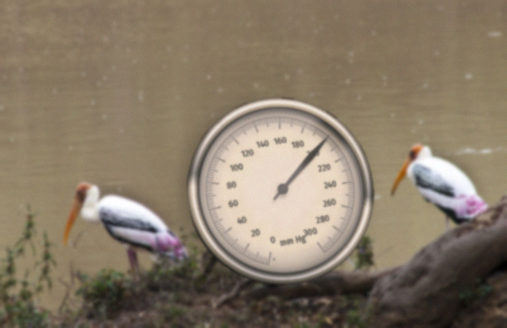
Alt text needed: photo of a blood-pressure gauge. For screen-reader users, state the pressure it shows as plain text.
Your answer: 200 mmHg
